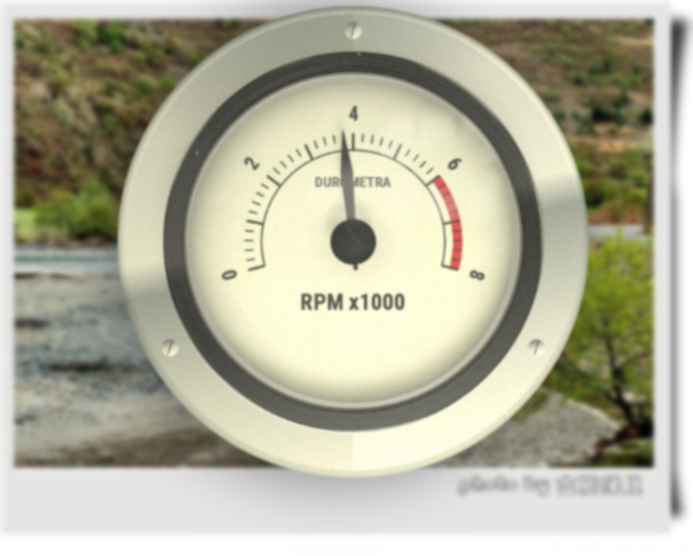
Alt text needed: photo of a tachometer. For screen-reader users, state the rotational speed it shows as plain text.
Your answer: 3800 rpm
